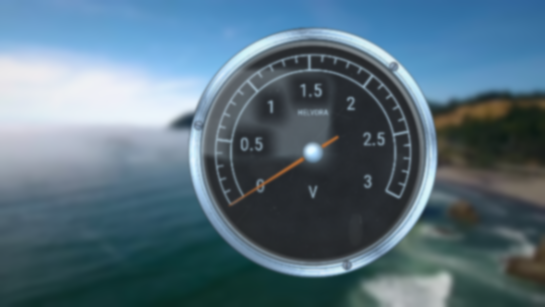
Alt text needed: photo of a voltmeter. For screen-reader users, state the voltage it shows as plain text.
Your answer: 0 V
